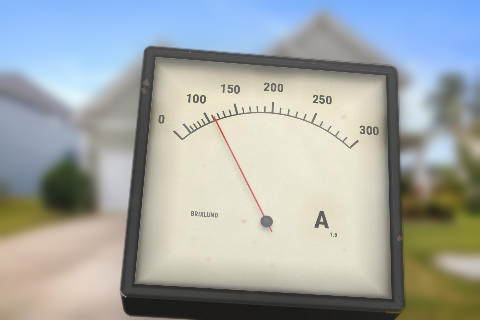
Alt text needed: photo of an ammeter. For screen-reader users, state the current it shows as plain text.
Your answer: 110 A
